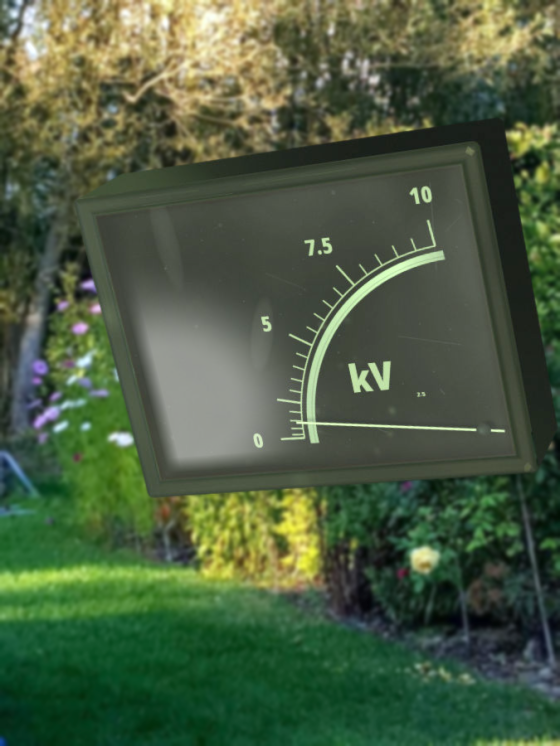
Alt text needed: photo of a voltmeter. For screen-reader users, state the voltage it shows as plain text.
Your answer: 1.5 kV
